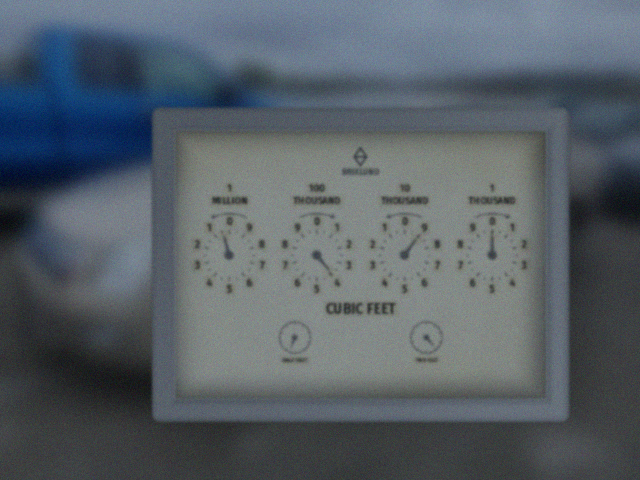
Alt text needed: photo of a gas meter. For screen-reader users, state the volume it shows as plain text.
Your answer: 39000 ft³
